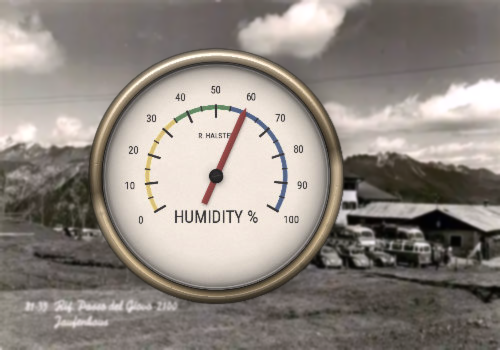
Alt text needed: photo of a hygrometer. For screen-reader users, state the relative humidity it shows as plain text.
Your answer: 60 %
